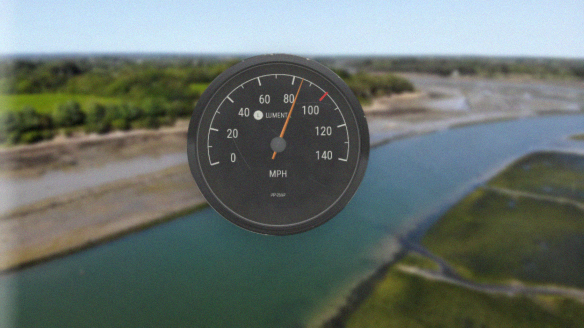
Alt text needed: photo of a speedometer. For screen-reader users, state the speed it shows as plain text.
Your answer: 85 mph
